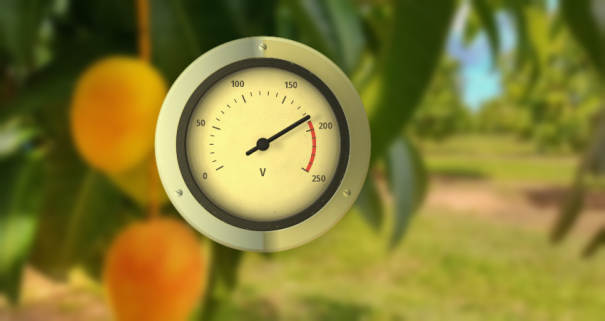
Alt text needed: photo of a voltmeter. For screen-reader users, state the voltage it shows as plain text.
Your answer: 185 V
